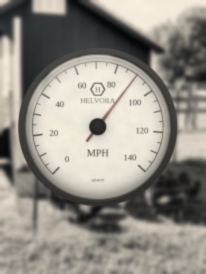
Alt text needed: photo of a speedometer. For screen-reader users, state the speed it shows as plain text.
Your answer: 90 mph
